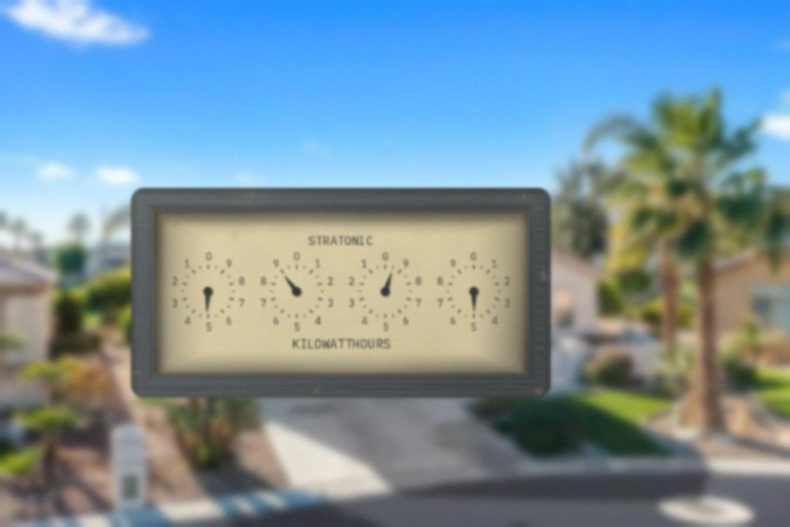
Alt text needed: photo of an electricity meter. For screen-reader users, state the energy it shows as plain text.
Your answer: 4895 kWh
